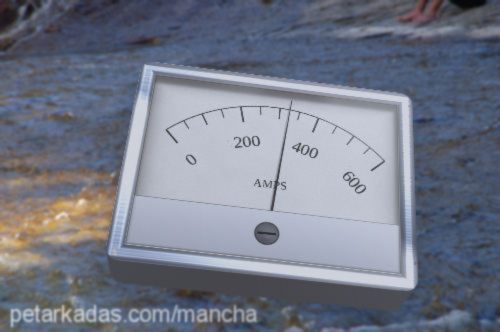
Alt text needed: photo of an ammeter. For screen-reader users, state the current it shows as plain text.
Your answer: 325 A
